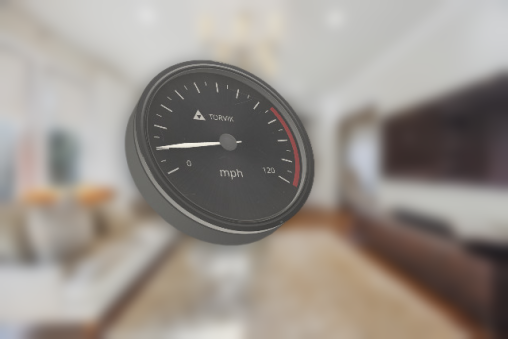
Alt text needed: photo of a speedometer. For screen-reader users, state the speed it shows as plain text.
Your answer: 10 mph
